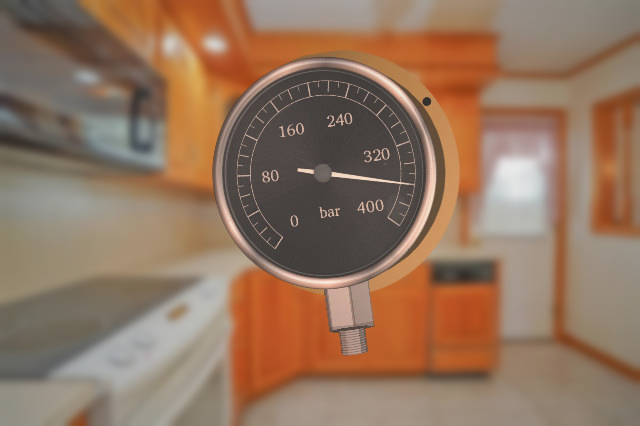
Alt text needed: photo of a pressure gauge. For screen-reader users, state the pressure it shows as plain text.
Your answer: 360 bar
